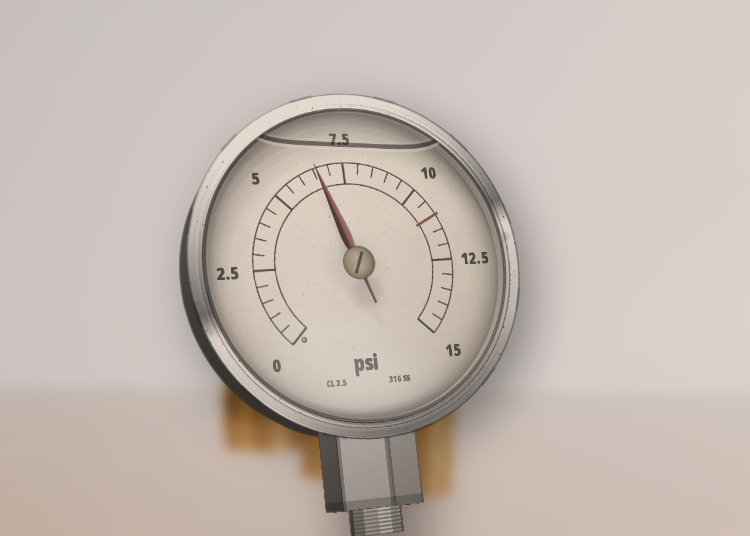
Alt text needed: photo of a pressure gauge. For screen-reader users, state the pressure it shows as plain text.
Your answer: 6.5 psi
